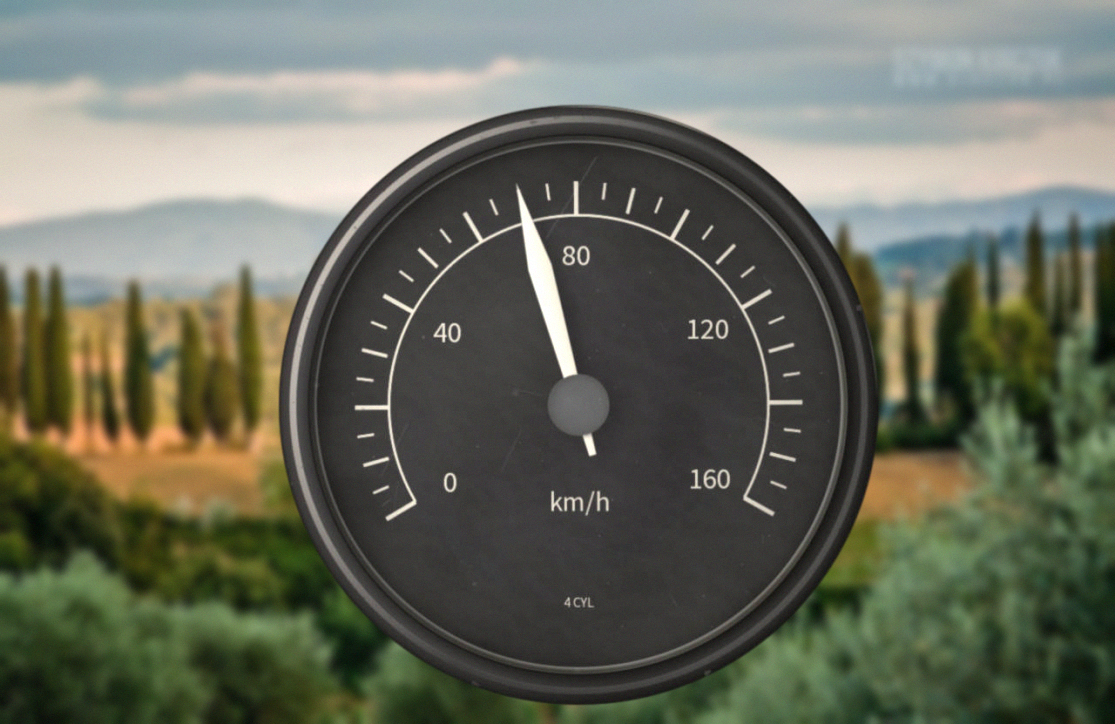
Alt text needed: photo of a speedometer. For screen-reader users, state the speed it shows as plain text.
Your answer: 70 km/h
